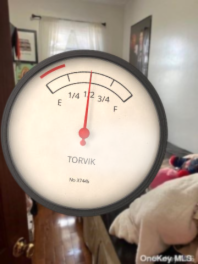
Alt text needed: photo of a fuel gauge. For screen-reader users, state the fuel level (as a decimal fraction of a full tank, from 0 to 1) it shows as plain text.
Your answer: 0.5
